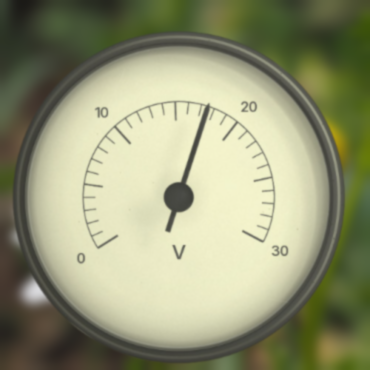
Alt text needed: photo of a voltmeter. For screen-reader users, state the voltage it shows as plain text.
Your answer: 17.5 V
